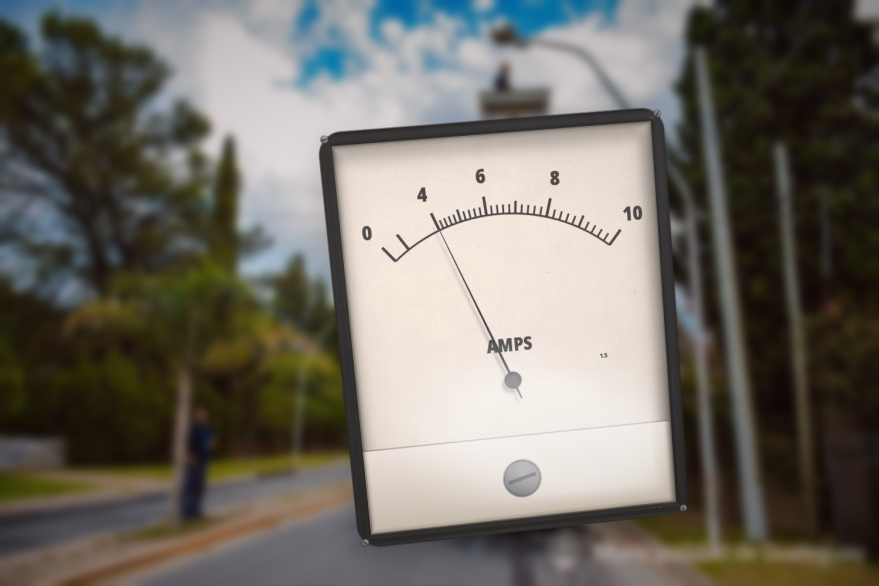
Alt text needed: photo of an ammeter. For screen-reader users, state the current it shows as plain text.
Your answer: 4 A
